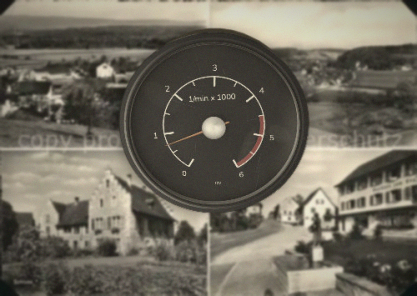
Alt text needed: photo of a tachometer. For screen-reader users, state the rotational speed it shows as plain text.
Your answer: 750 rpm
